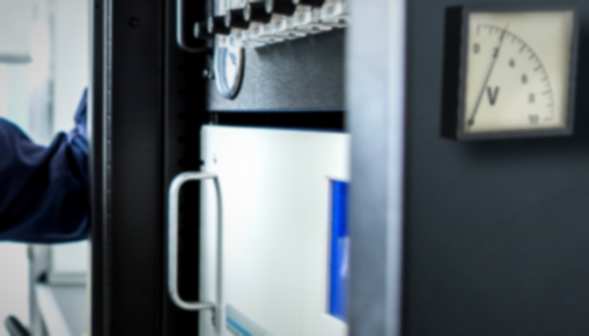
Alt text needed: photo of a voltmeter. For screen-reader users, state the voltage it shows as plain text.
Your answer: 2 V
